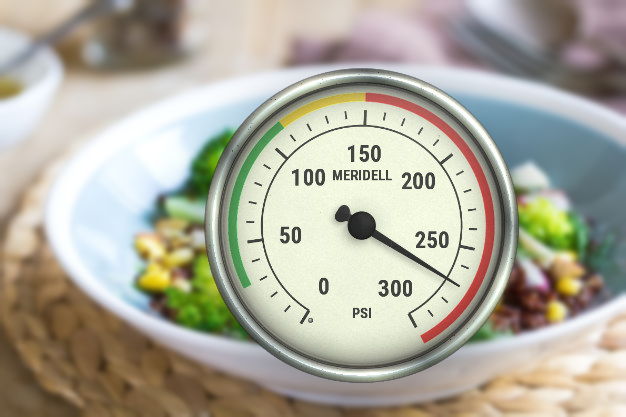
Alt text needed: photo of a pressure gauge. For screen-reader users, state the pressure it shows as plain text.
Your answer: 270 psi
